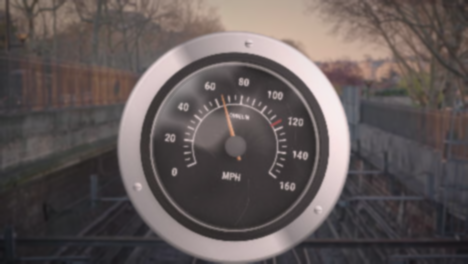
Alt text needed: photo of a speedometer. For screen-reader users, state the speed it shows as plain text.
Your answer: 65 mph
